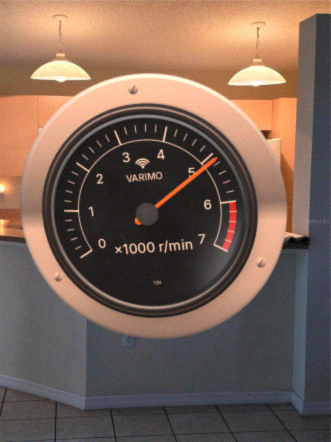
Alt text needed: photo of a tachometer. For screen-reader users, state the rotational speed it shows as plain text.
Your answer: 5100 rpm
